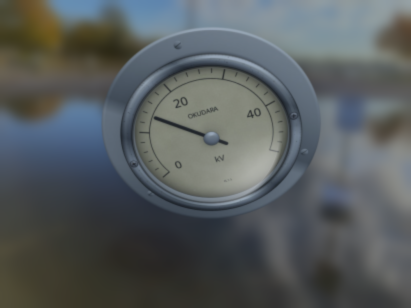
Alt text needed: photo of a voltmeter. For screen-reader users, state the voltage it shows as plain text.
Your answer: 14 kV
